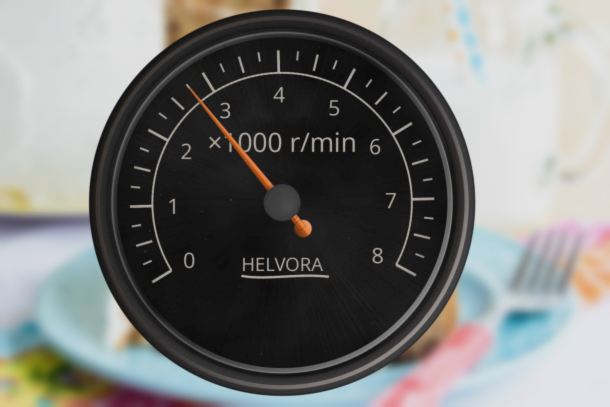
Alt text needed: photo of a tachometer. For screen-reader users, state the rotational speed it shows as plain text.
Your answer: 2750 rpm
